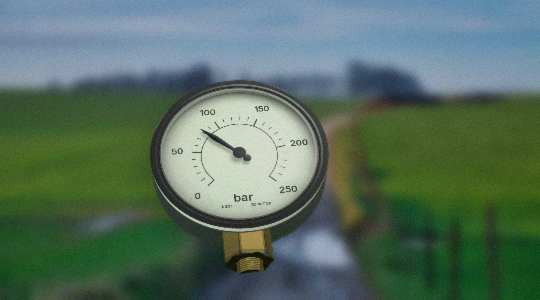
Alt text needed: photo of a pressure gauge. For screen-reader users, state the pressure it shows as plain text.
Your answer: 80 bar
